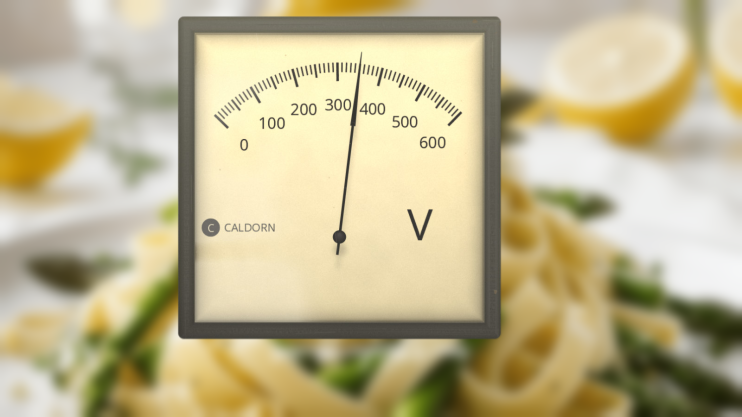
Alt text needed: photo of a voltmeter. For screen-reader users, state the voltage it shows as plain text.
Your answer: 350 V
